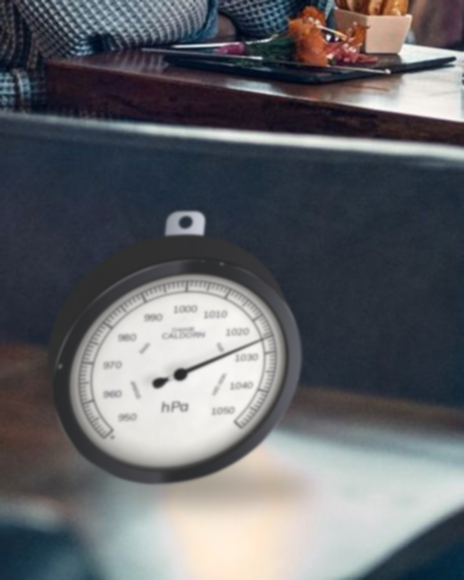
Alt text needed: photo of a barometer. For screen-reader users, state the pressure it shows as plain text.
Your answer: 1025 hPa
